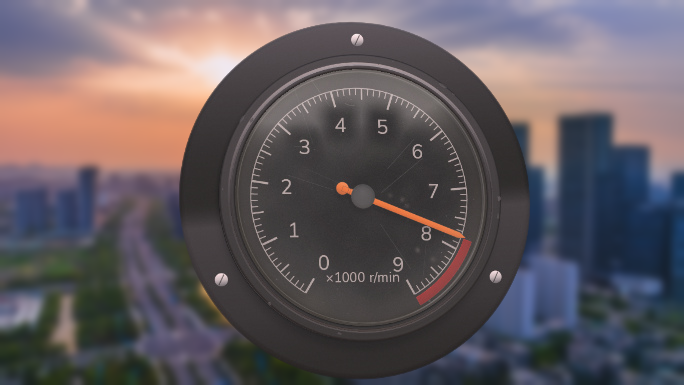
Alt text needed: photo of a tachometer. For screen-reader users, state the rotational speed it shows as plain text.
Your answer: 7800 rpm
